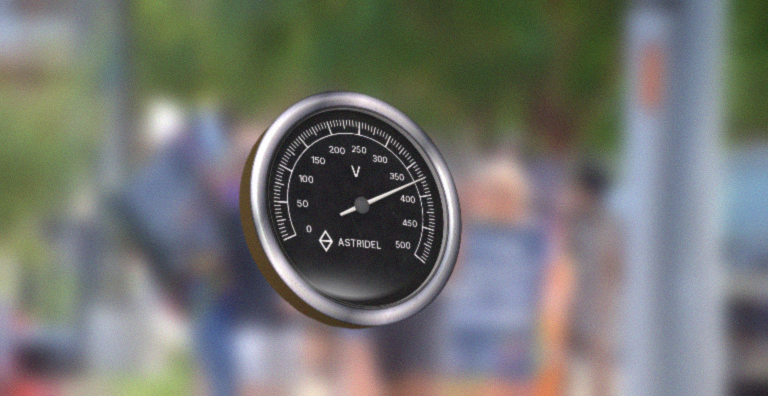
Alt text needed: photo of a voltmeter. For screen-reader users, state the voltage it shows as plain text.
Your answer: 375 V
